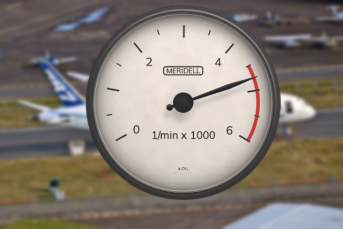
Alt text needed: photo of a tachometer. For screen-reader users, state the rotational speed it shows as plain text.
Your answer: 4750 rpm
